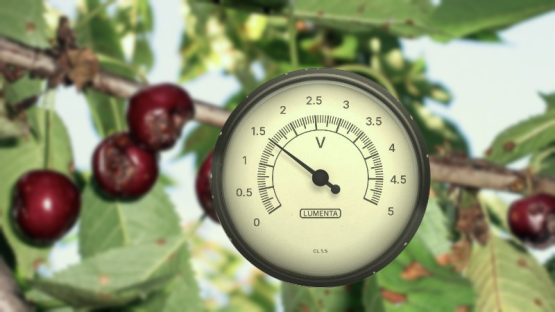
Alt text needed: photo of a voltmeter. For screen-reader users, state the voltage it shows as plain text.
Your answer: 1.5 V
